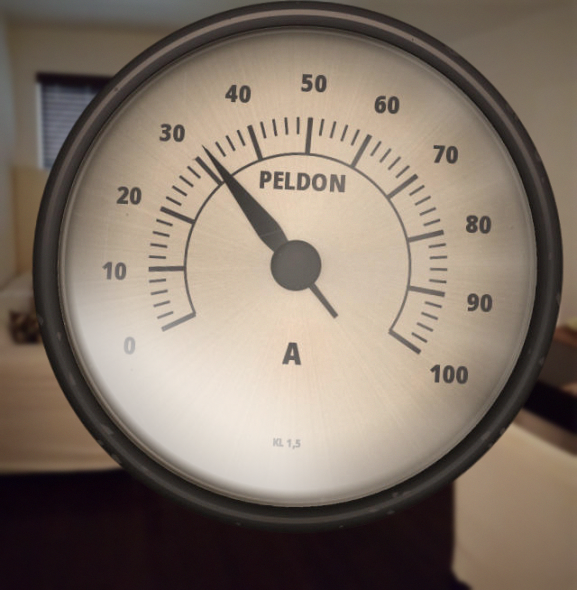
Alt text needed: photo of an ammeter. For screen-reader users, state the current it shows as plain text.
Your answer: 32 A
